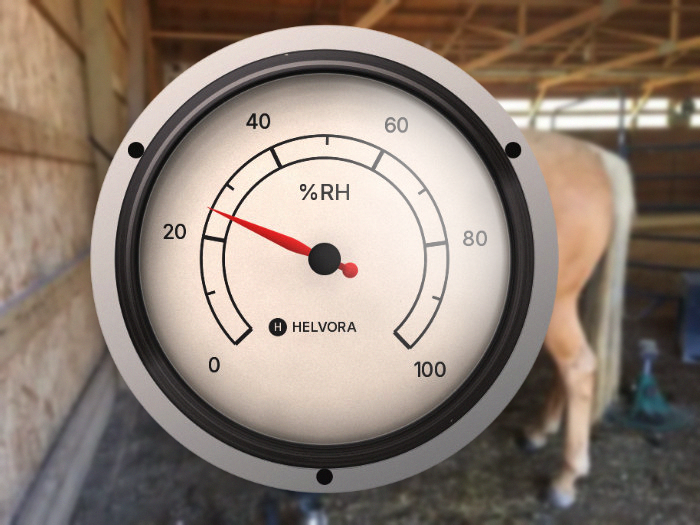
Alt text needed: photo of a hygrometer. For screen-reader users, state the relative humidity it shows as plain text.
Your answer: 25 %
